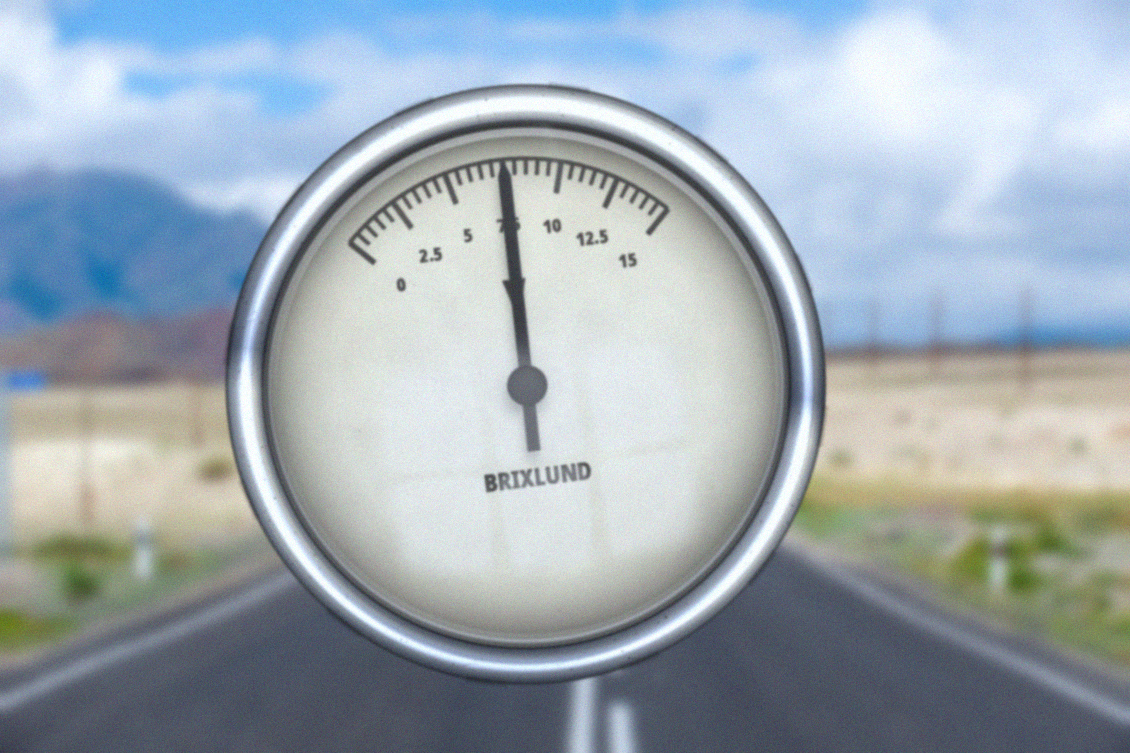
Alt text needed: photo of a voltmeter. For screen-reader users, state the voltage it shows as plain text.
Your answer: 7.5 V
